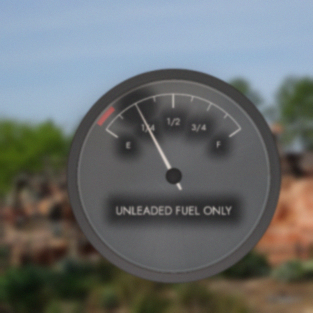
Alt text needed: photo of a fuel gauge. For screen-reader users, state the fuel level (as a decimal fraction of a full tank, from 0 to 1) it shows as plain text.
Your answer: 0.25
